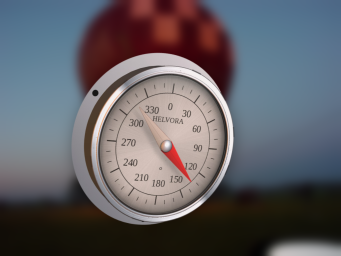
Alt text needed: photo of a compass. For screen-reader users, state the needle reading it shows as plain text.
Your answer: 135 °
